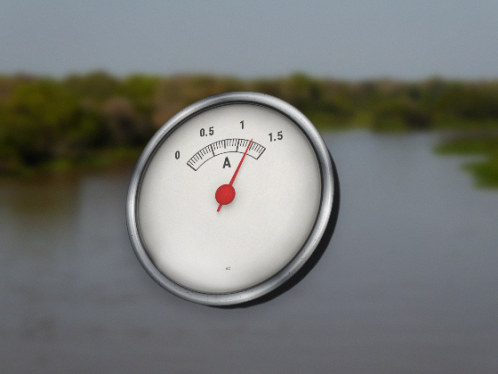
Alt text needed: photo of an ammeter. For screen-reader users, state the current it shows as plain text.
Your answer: 1.25 A
